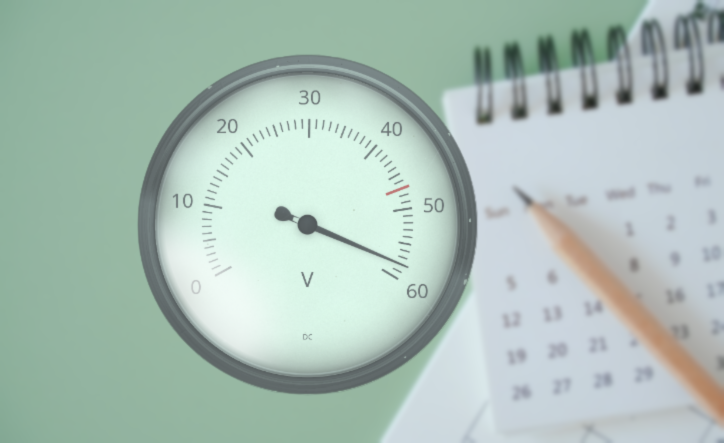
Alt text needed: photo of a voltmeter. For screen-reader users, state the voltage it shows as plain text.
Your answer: 58 V
